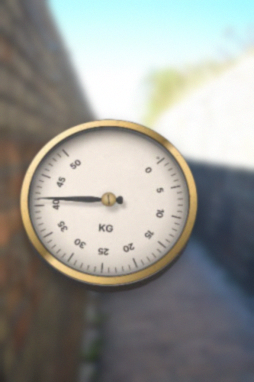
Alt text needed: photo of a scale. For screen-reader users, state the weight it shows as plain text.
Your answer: 41 kg
